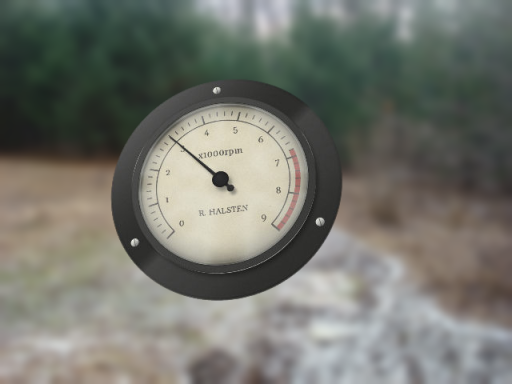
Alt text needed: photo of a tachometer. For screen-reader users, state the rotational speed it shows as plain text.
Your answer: 3000 rpm
